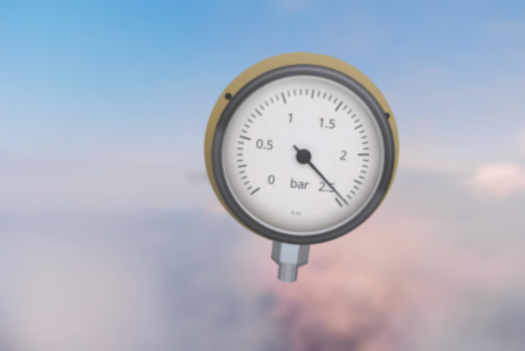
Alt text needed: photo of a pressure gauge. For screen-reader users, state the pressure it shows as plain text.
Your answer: 2.45 bar
